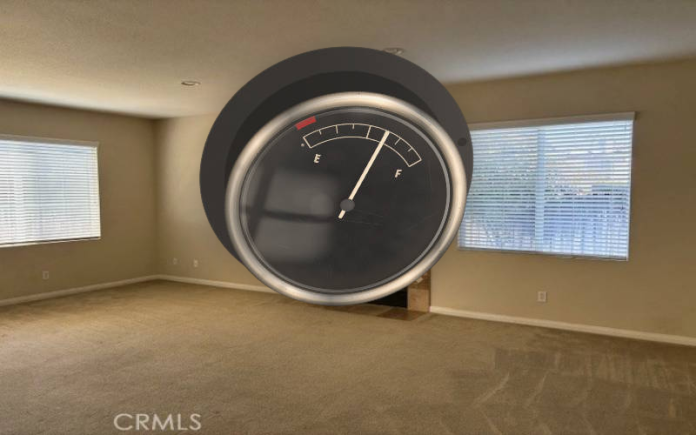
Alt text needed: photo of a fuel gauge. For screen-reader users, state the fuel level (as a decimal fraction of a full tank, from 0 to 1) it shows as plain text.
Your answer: 0.625
